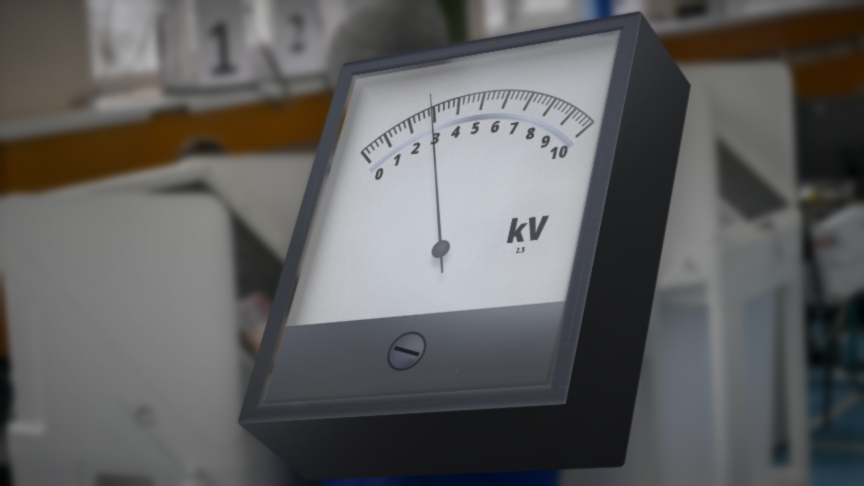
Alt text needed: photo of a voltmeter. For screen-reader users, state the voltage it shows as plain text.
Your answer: 3 kV
